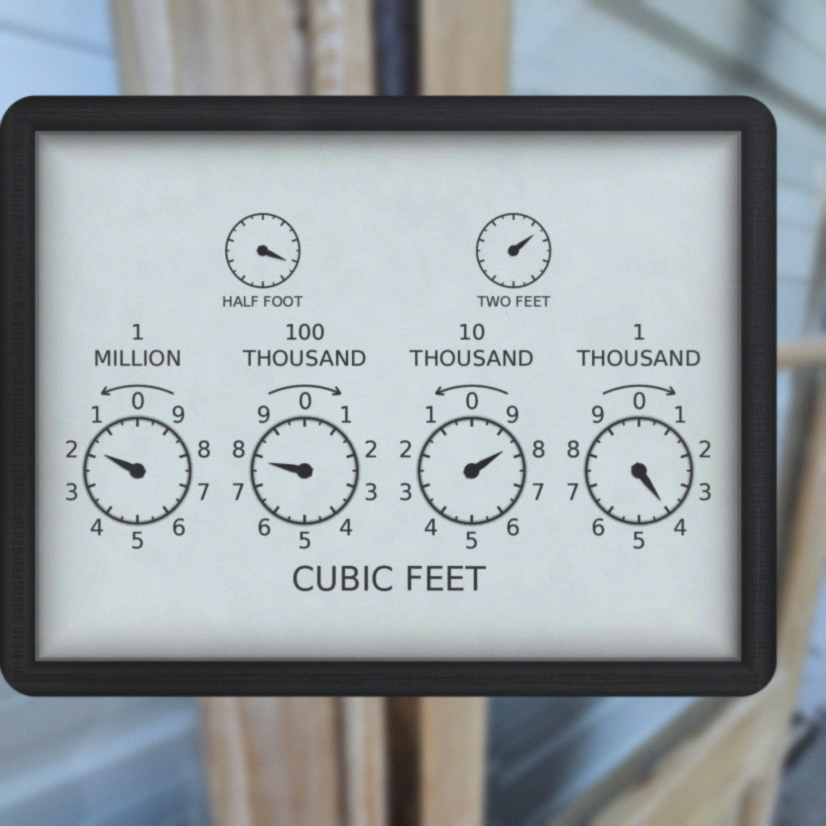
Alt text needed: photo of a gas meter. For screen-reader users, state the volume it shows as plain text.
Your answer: 178400 ft³
